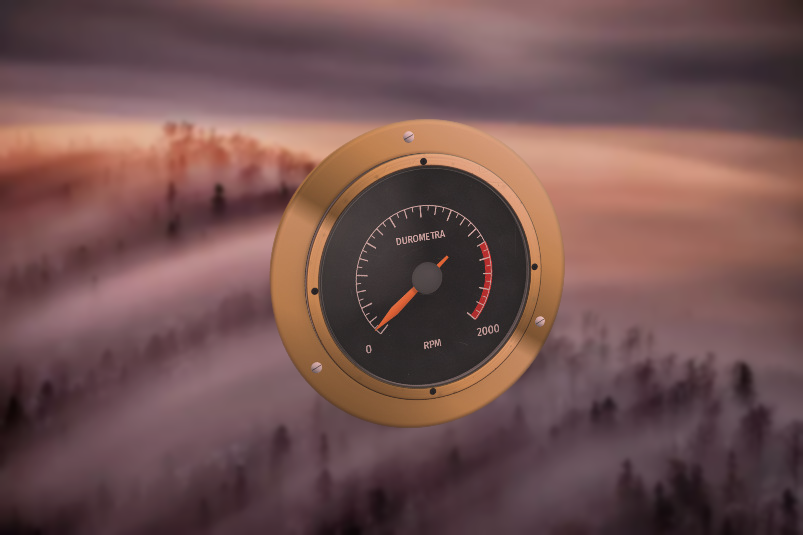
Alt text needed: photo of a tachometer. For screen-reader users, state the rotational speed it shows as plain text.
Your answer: 50 rpm
